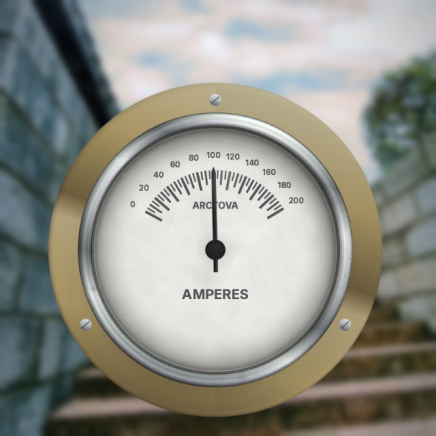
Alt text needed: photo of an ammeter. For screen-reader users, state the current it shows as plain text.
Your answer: 100 A
